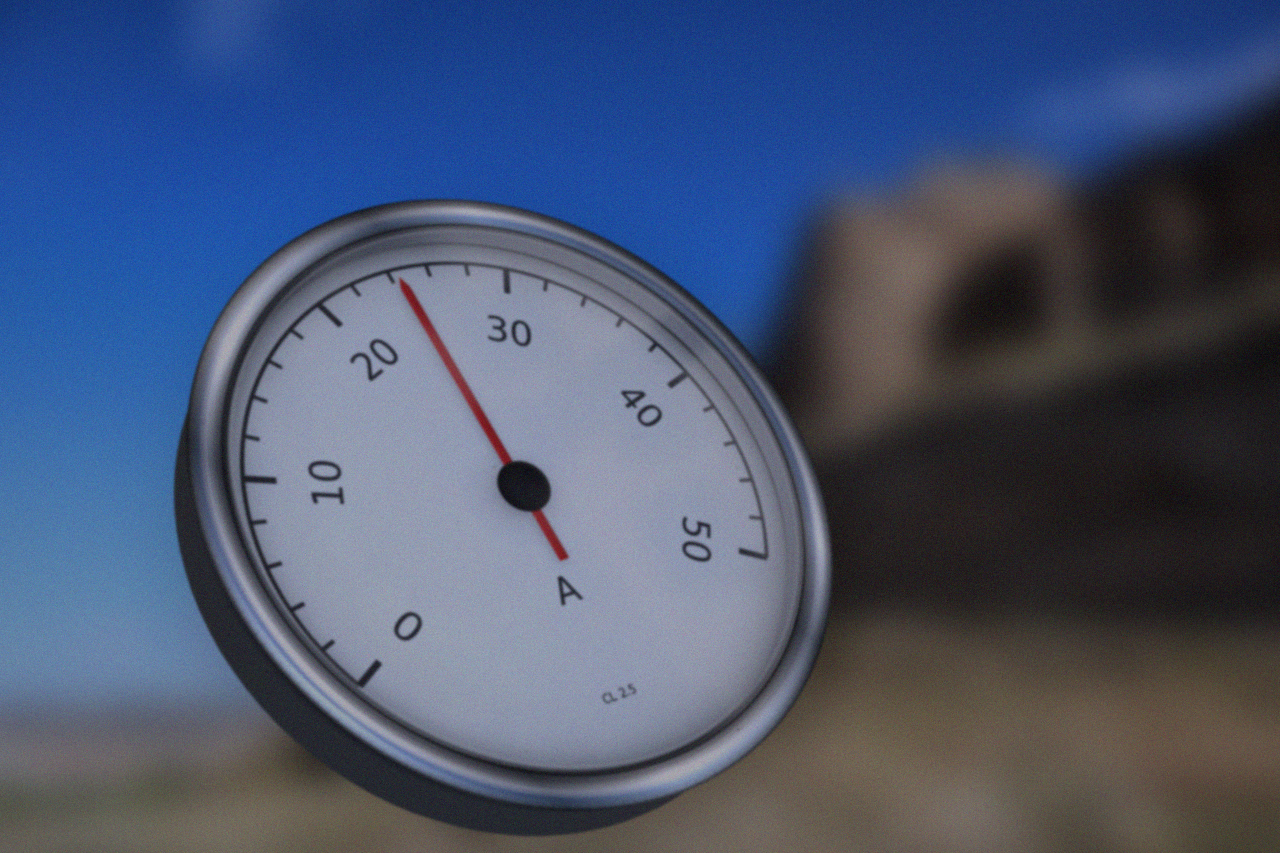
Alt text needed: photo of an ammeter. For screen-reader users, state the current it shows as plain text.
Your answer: 24 A
